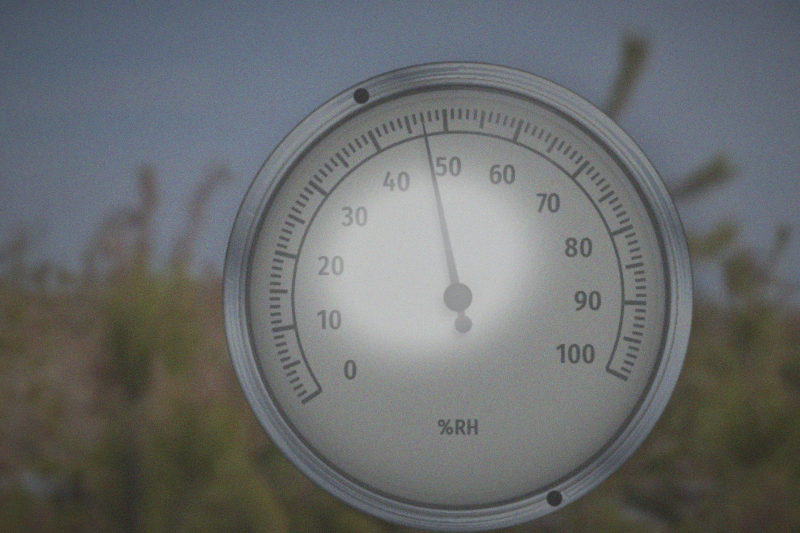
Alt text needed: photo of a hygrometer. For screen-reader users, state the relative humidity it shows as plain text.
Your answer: 47 %
